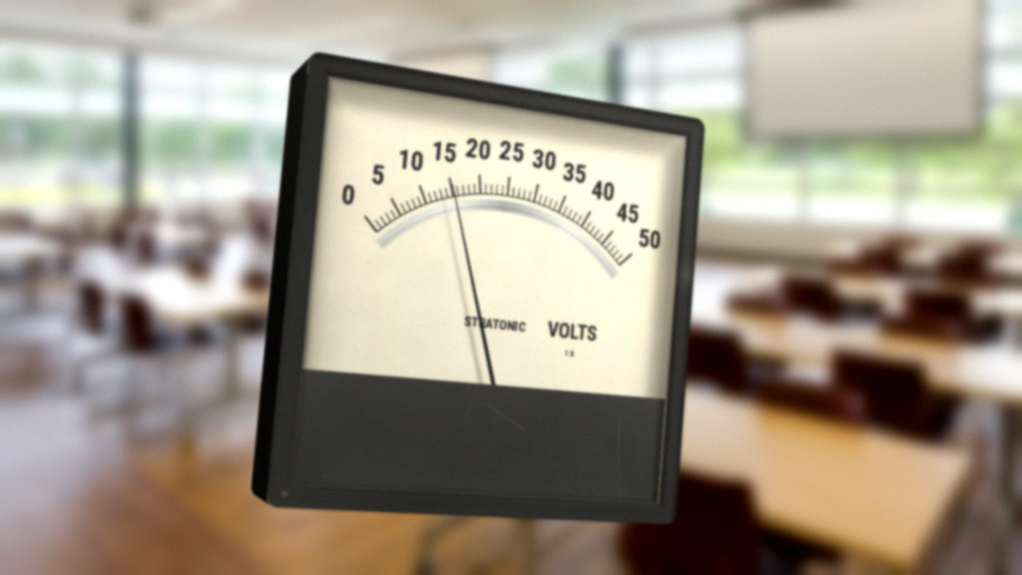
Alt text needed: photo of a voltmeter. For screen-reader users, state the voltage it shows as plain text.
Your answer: 15 V
